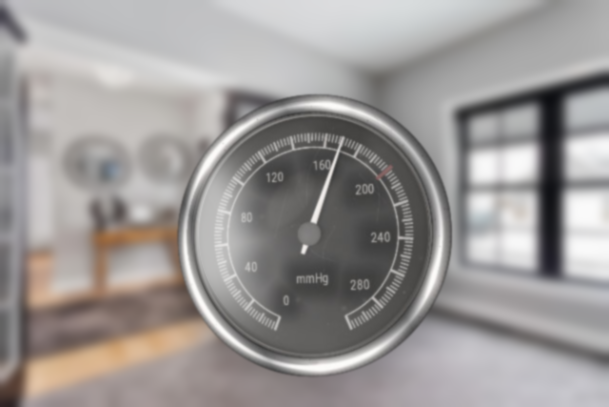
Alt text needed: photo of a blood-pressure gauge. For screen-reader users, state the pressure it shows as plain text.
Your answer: 170 mmHg
